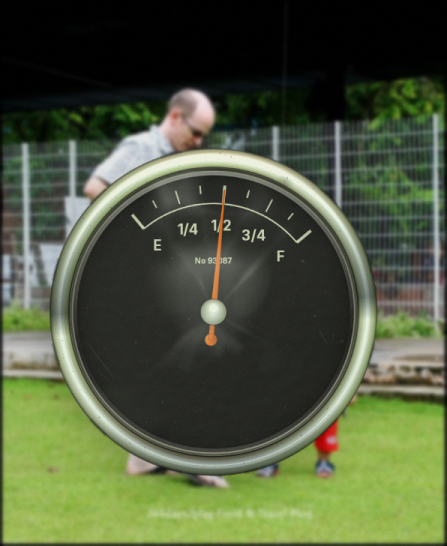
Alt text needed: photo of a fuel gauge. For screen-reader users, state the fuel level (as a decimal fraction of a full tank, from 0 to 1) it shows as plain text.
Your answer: 0.5
